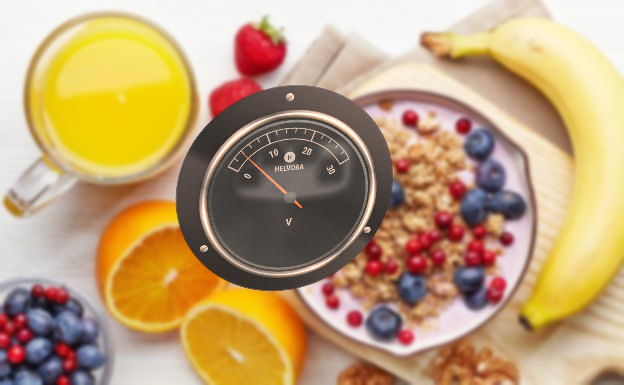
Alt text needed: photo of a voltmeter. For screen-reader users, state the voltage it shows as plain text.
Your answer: 4 V
